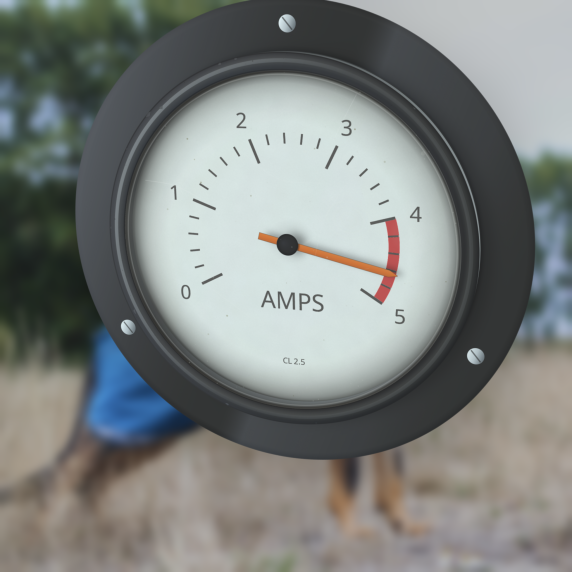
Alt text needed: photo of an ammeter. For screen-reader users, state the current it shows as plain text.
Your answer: 4.6 A
